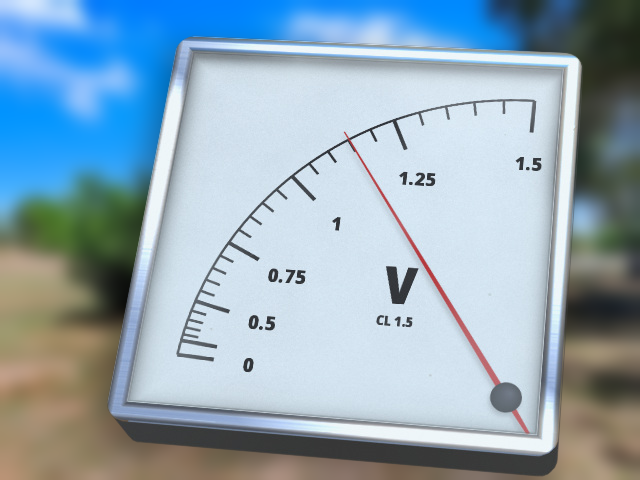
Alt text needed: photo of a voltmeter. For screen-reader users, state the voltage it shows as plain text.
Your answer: 1.15 V
